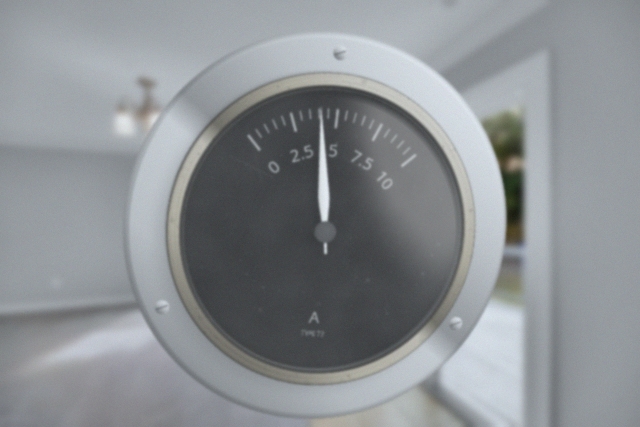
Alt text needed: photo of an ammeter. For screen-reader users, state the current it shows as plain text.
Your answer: 4 A
